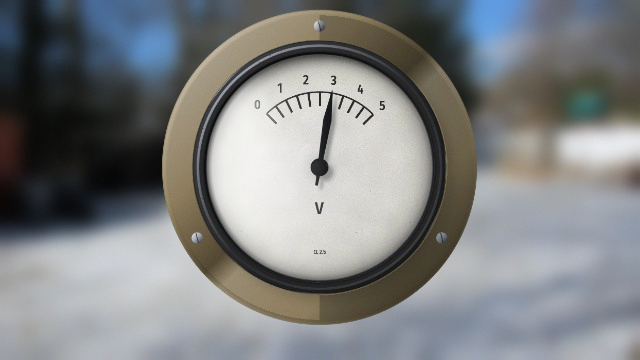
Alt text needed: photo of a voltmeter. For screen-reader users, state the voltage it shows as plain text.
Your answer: 3 V
